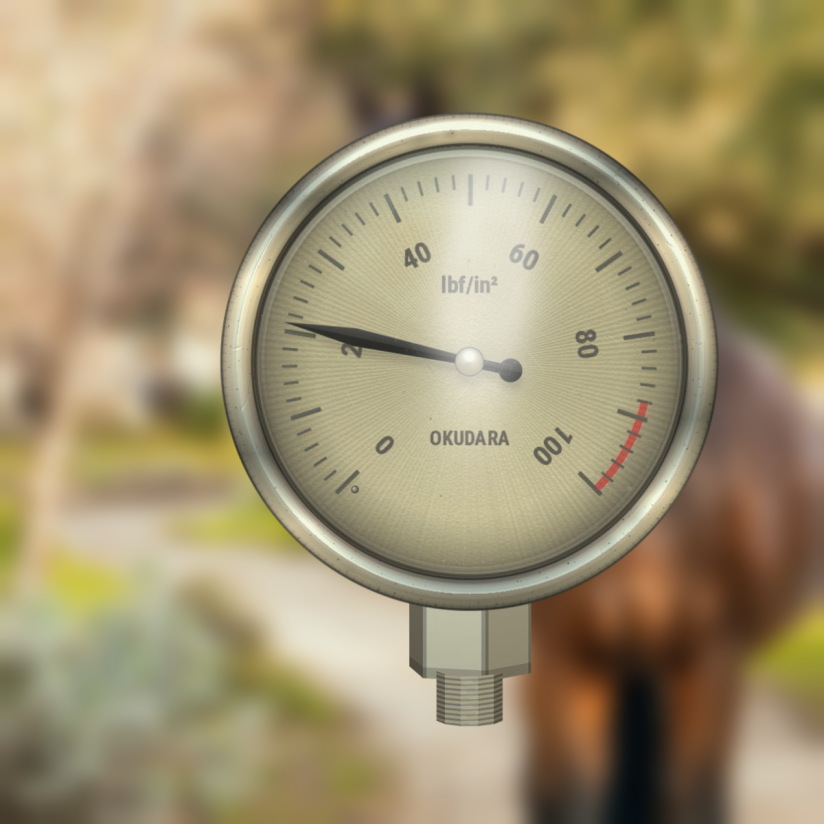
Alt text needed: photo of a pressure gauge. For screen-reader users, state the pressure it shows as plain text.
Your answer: 21 psi
